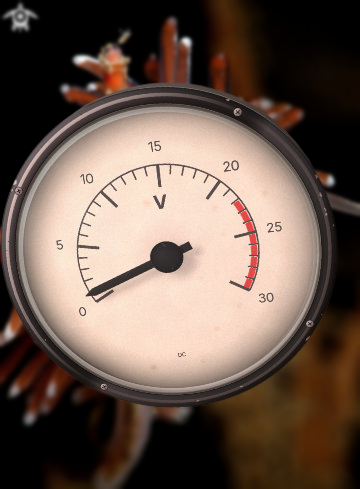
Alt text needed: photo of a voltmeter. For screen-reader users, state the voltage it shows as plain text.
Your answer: 1 V
